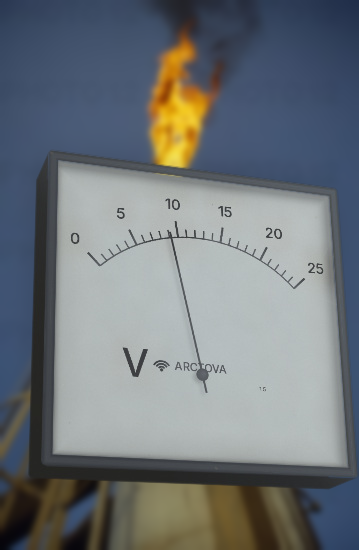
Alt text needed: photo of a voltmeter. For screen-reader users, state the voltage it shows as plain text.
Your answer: 9 V
